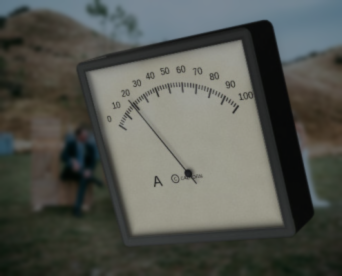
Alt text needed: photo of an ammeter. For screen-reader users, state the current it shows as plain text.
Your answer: 20 A
